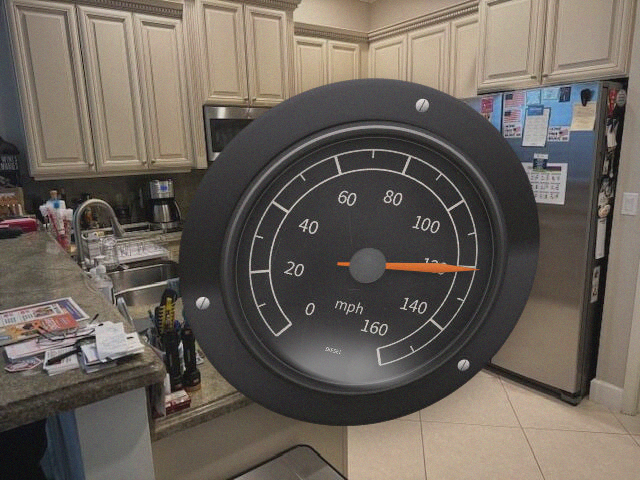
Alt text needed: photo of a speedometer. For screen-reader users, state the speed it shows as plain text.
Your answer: 120 mph
